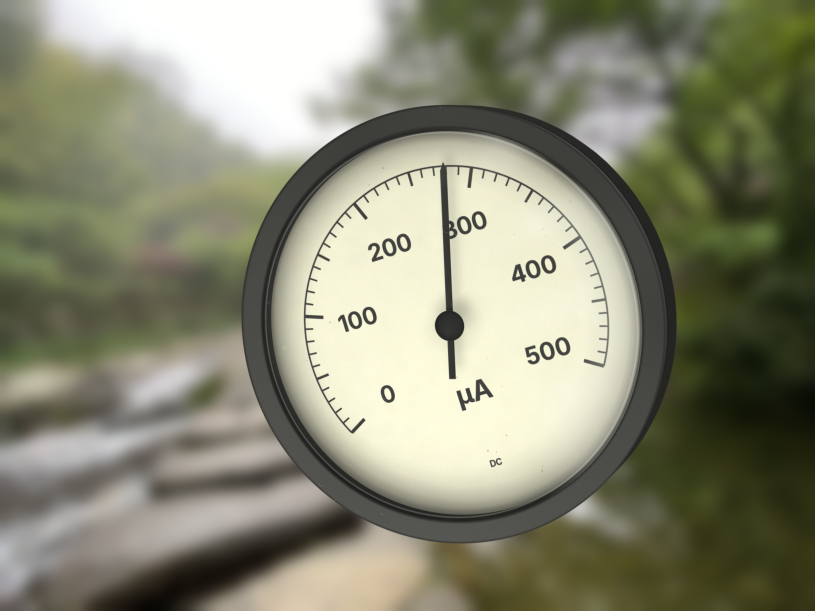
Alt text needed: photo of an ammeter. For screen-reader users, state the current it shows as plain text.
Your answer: 280 µA
